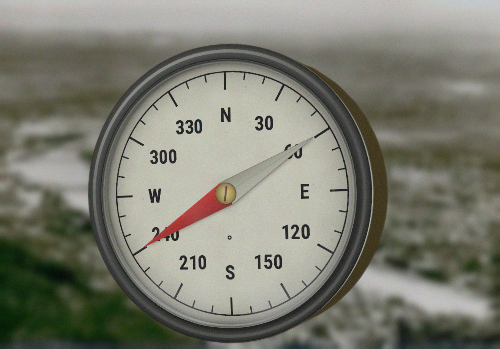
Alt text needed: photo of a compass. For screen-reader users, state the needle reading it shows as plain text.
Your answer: 240 °
